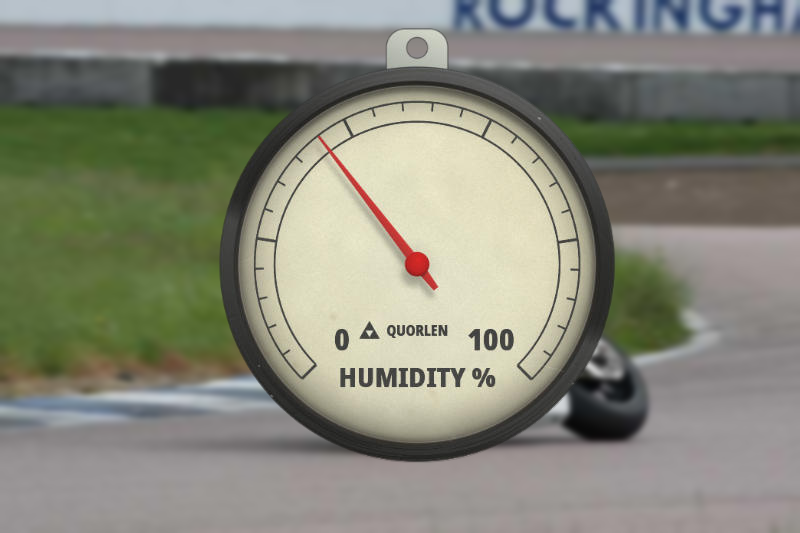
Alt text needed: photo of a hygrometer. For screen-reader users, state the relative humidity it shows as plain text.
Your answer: 36 %
